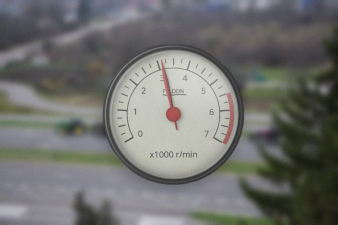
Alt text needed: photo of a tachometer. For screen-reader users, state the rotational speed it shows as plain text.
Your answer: 3125 rpm
